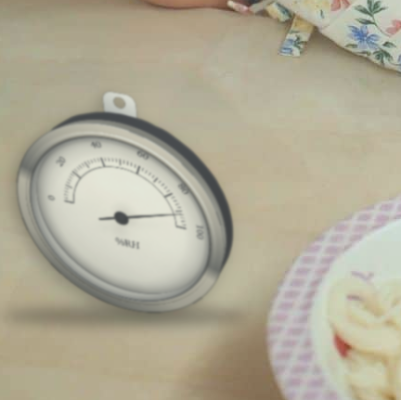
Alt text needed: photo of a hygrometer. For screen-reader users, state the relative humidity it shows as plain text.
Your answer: 90 %
